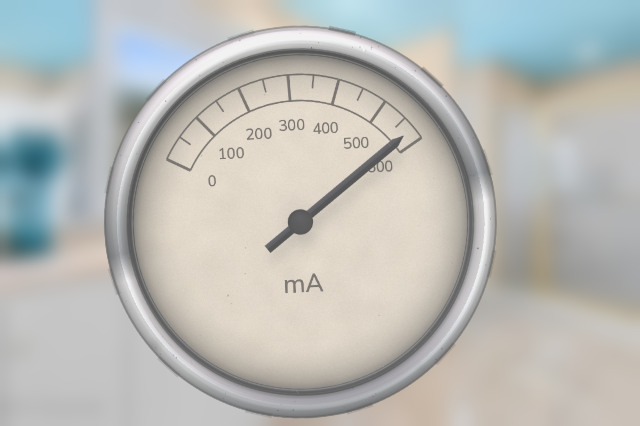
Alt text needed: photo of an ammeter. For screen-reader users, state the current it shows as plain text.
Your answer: 575 mA
